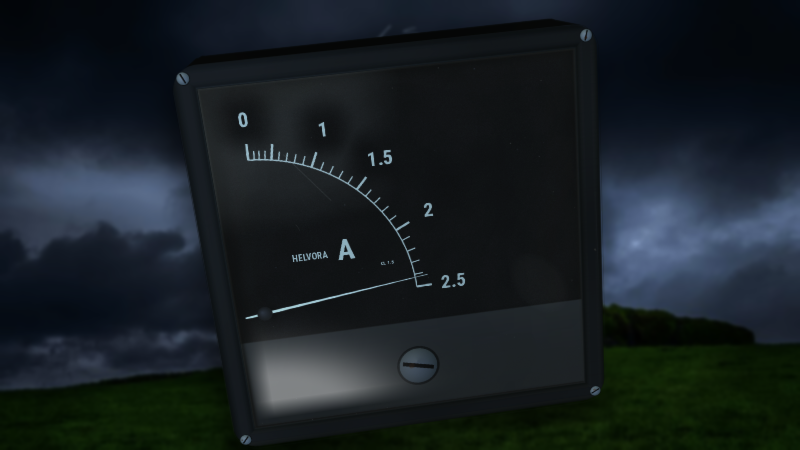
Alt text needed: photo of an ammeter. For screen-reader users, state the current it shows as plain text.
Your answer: 2.4 A
